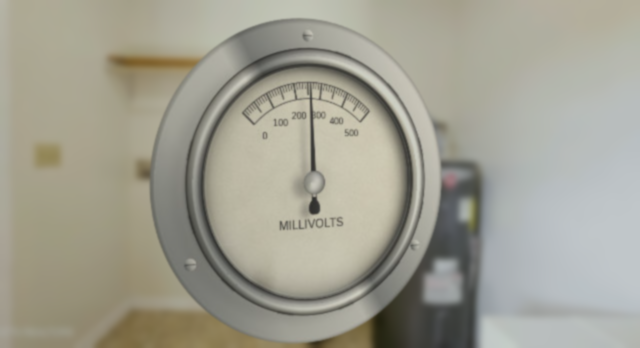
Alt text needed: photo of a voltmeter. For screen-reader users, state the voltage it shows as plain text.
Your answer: 250 mV
